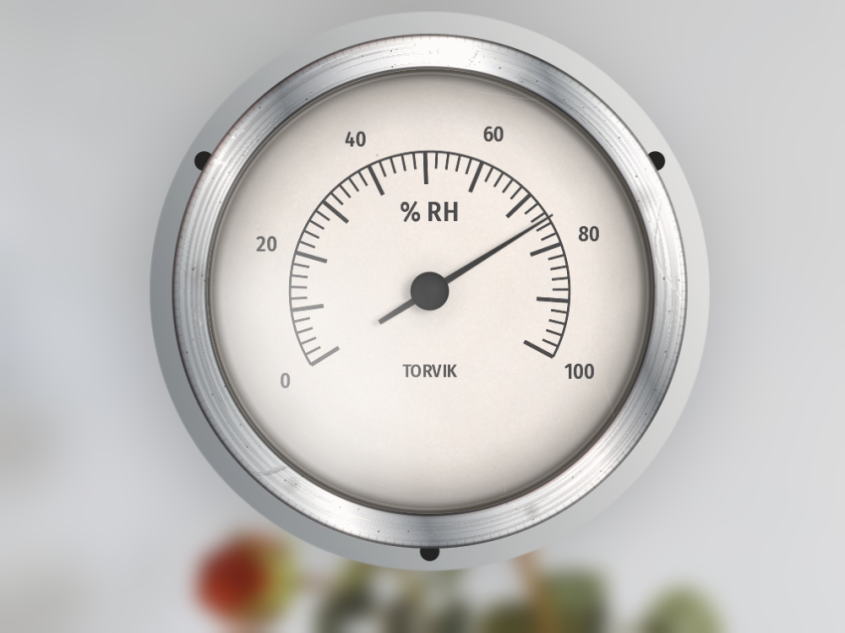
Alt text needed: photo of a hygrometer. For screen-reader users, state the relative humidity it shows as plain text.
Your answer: 75 %
